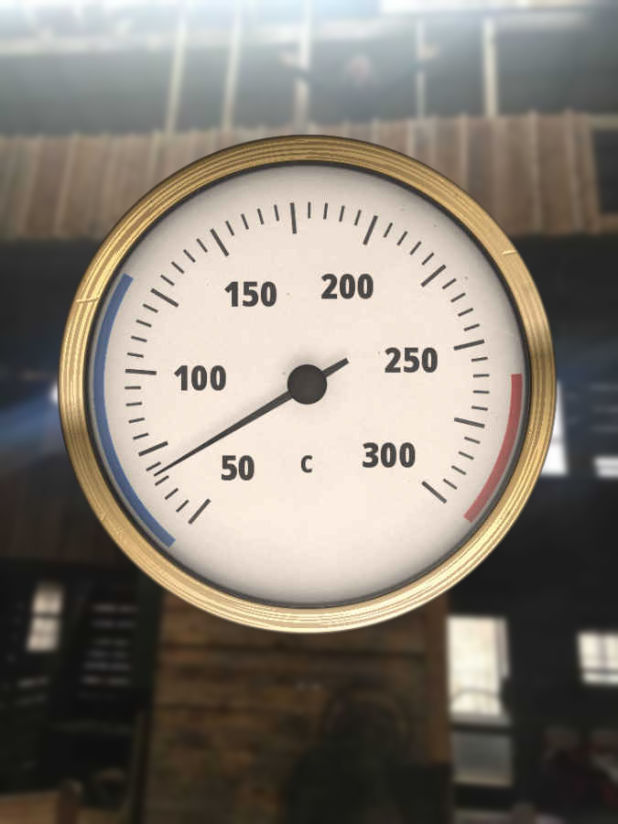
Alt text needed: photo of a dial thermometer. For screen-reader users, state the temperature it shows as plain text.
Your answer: 67.5 °C
